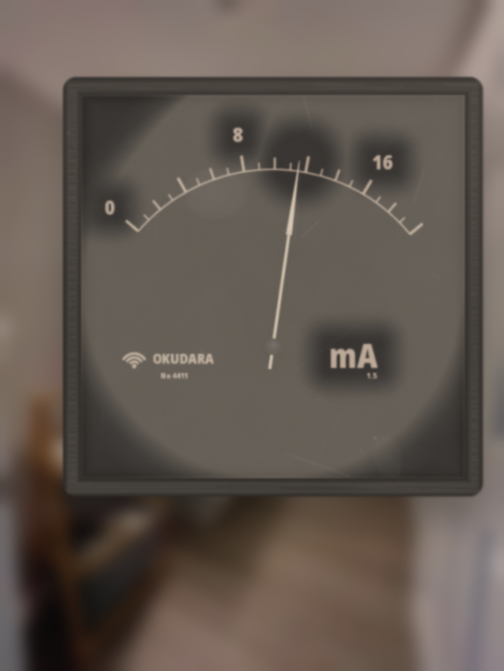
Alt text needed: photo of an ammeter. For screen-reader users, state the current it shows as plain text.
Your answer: 11.5 mA
